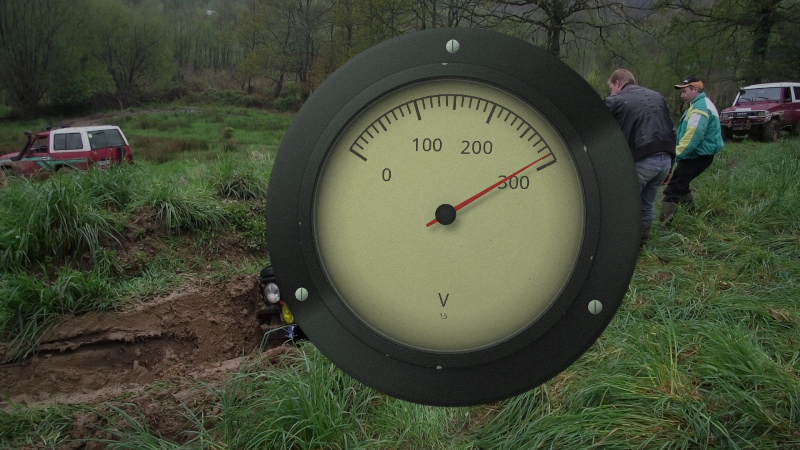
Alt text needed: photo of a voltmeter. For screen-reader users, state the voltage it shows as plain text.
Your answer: 290 V
